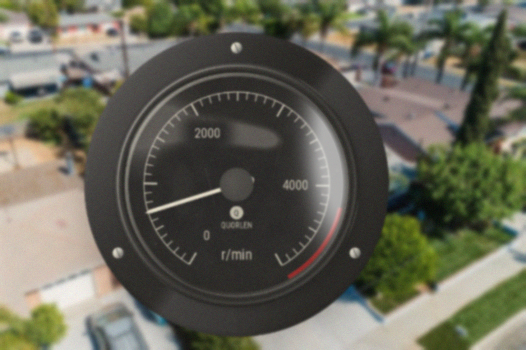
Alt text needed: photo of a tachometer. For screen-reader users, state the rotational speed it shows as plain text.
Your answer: 700 rpm
